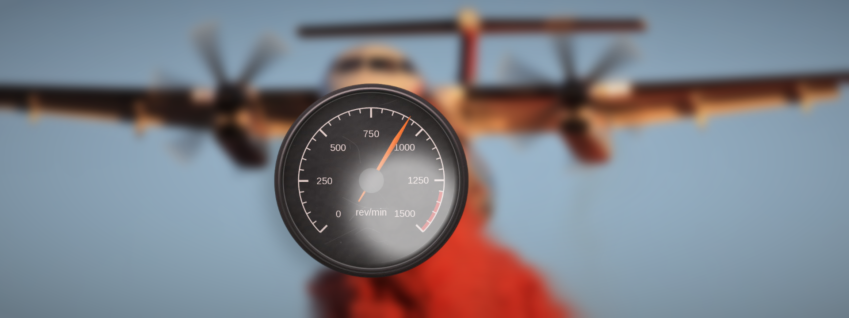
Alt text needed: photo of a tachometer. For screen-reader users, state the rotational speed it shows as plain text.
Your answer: 925 rpm
